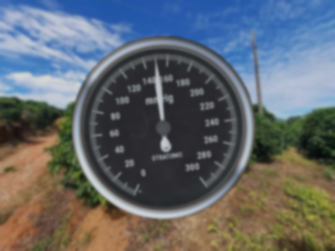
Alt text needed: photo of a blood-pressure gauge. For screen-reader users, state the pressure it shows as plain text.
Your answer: 150 mmHg
